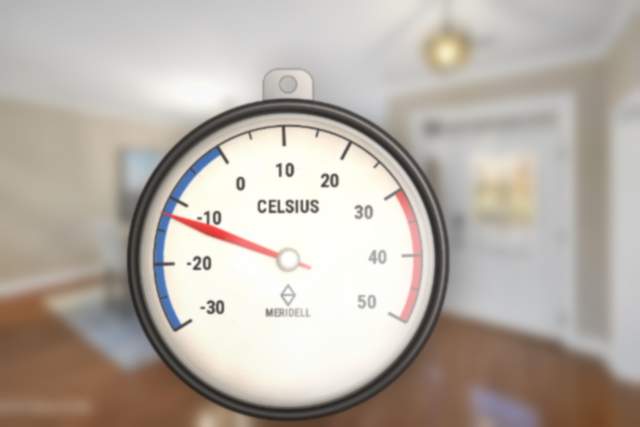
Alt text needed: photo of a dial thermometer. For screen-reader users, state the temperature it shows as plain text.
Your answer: -12.5 °C
